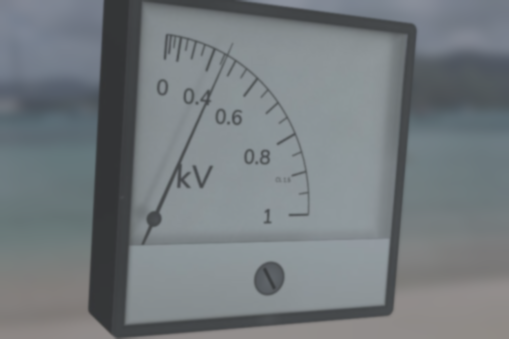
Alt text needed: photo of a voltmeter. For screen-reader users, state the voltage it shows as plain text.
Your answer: 0.45 kV
